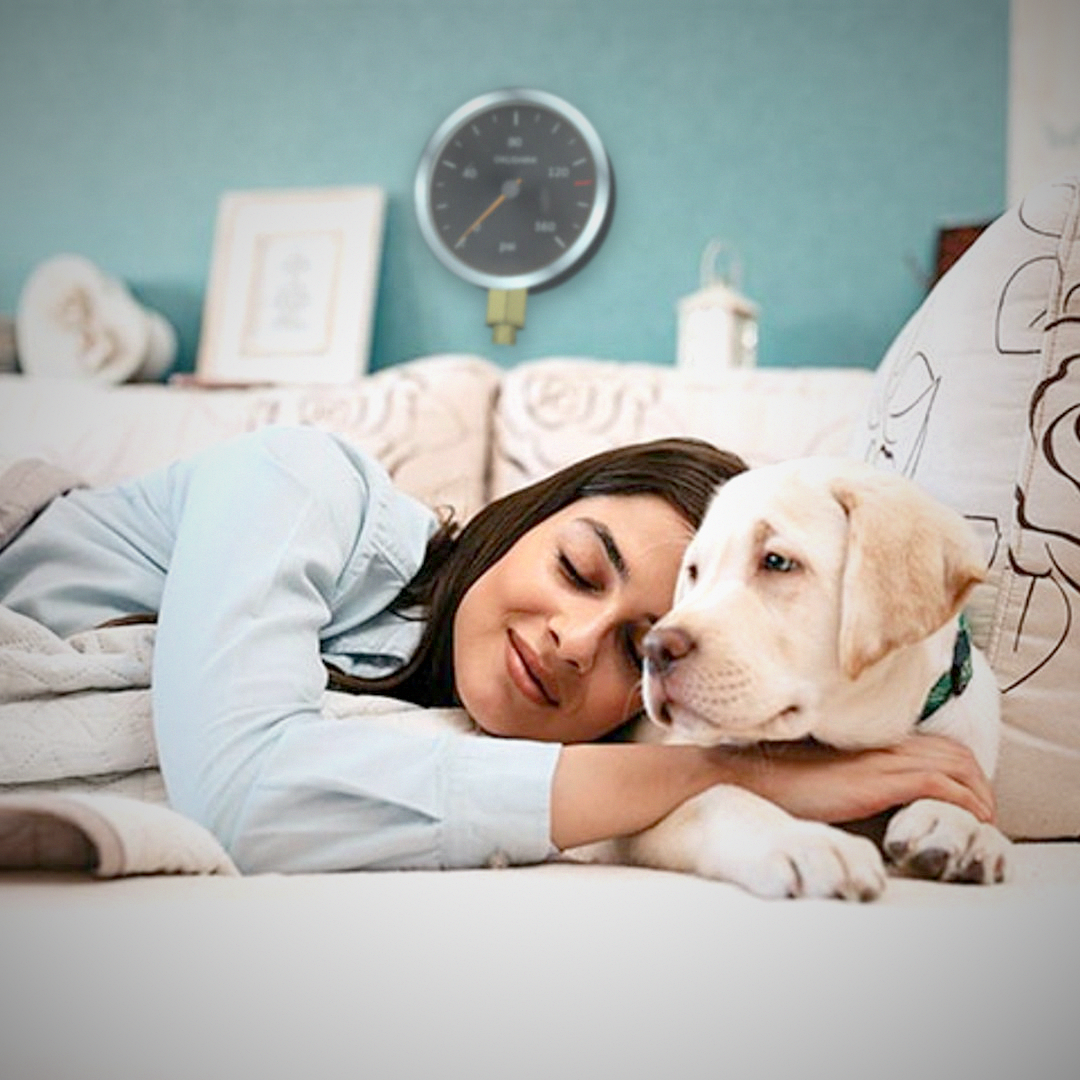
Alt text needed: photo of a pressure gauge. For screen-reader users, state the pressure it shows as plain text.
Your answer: 0 psi
